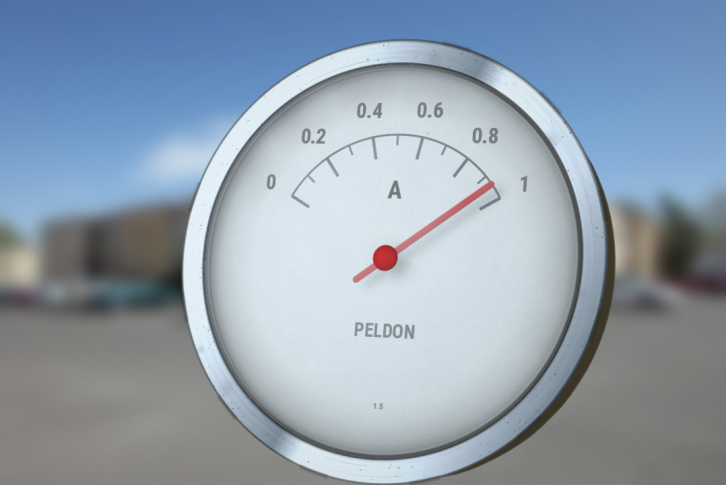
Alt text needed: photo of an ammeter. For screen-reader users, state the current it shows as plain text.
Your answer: 0.95 A
